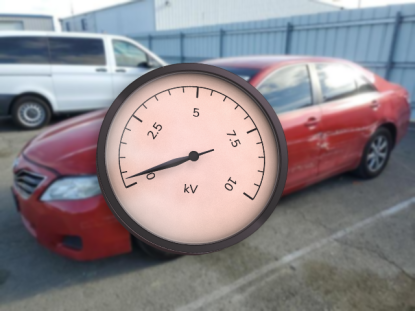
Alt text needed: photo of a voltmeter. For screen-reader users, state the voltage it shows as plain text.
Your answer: 0.25 kV
